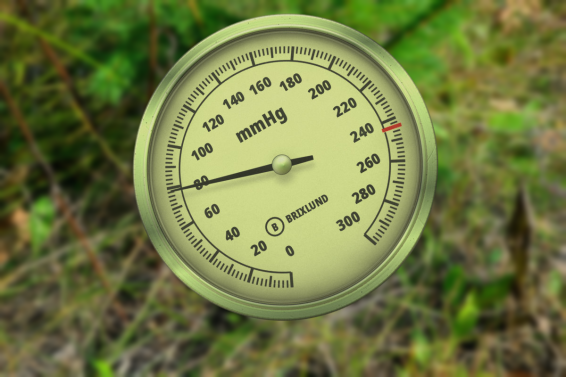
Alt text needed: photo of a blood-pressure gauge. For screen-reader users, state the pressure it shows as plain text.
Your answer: 78 mmHg
